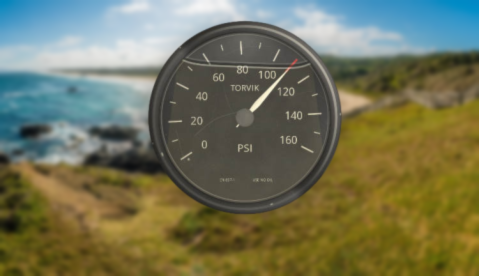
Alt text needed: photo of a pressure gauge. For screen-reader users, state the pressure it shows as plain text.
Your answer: 110 psi
